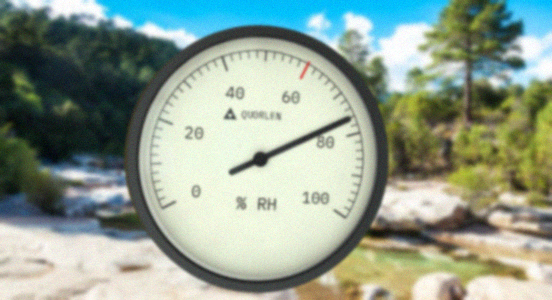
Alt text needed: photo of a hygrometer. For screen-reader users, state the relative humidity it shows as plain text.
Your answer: 76 %
